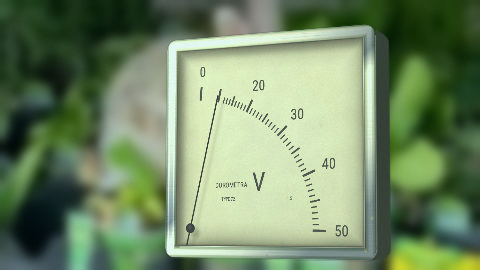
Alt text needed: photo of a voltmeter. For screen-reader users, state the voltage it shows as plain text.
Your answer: 10 V
